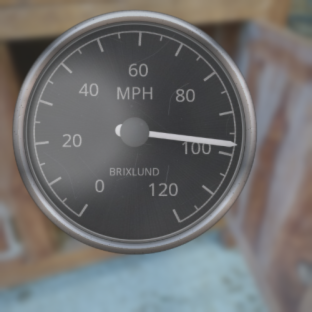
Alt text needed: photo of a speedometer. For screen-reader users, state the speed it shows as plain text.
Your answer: 97.5 mph
